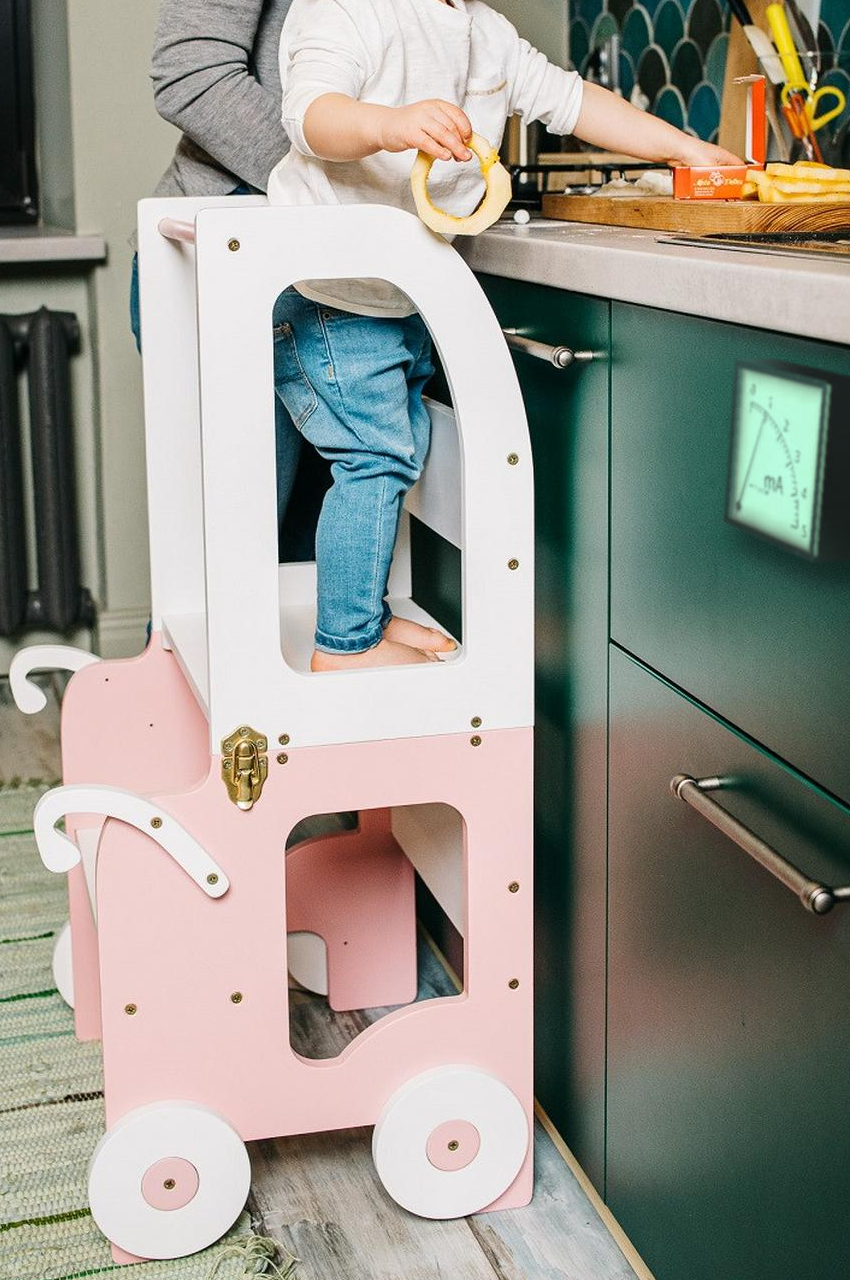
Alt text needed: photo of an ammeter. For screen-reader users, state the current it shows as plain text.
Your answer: 1 mA
